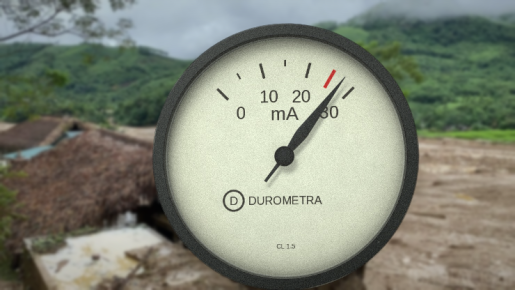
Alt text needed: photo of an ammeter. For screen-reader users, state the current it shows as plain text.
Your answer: 27.5 mA
